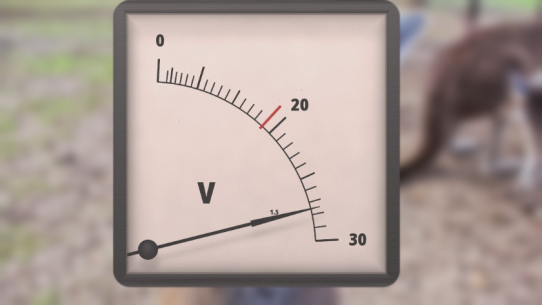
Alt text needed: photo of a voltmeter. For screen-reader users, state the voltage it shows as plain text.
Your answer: 27.5 V
